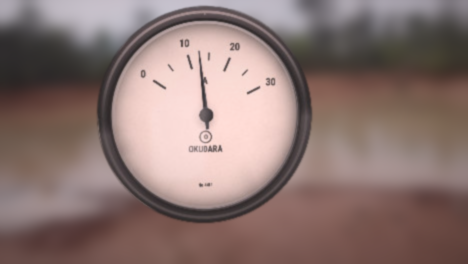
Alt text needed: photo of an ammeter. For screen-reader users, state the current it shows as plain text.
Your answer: 12.5 A
